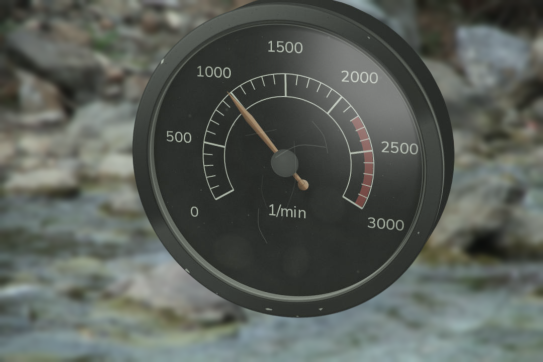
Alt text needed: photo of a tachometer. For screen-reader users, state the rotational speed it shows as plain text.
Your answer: 1000 rpm
